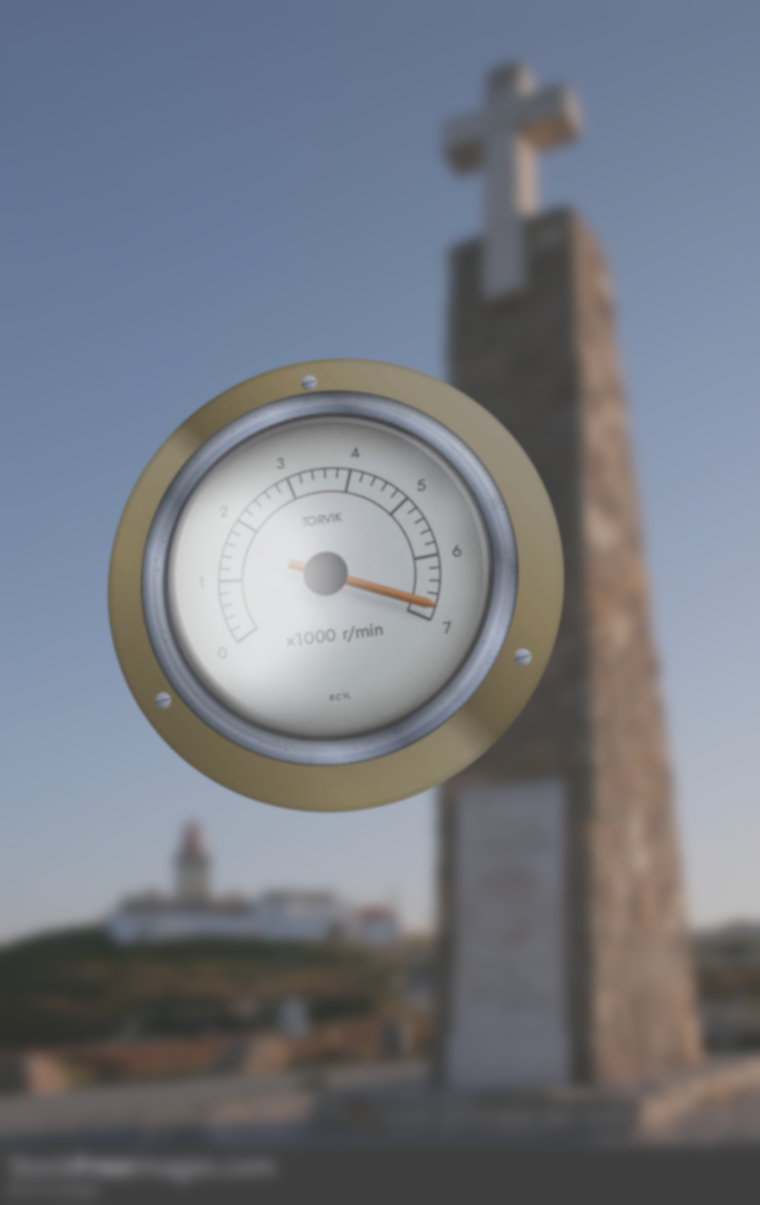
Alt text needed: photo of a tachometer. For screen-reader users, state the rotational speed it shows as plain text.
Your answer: 6800 rpm
